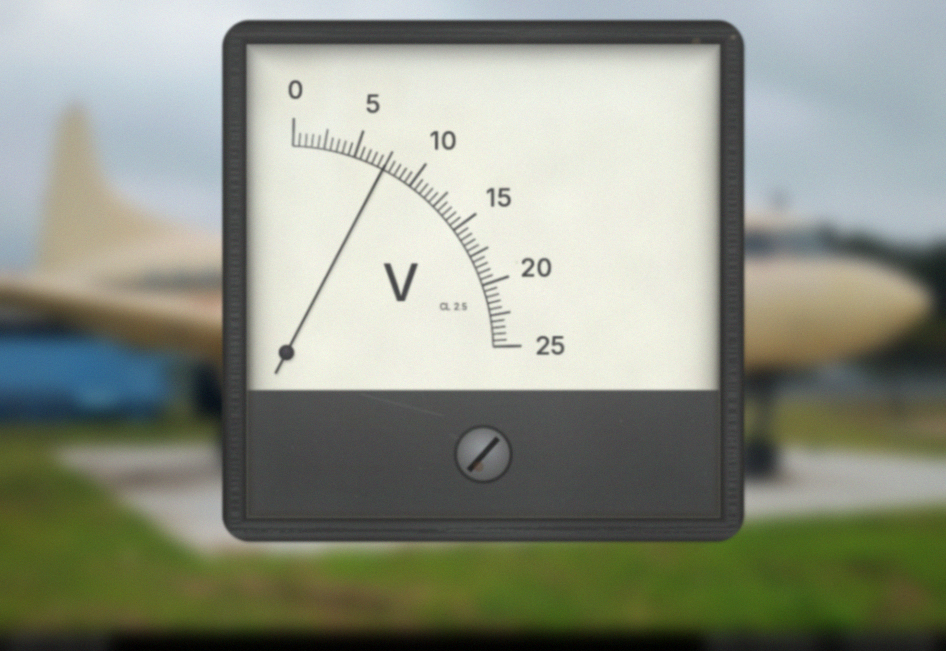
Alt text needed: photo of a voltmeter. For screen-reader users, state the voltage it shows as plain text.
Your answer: 7.5 V
